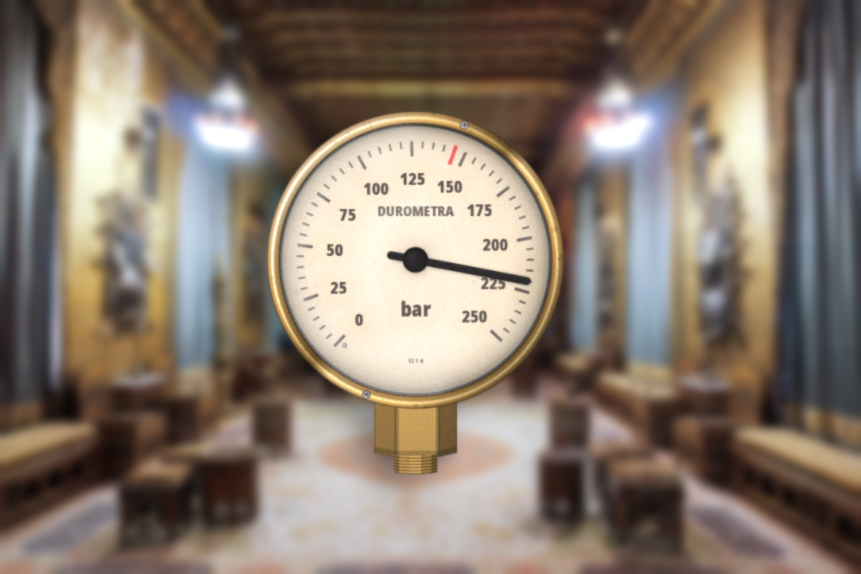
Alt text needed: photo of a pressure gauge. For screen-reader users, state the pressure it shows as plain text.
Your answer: 220 bar
